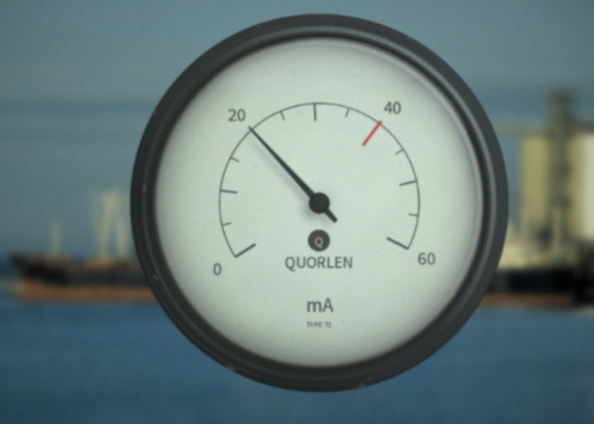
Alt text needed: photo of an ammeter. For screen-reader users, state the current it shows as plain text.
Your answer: 20 mA
